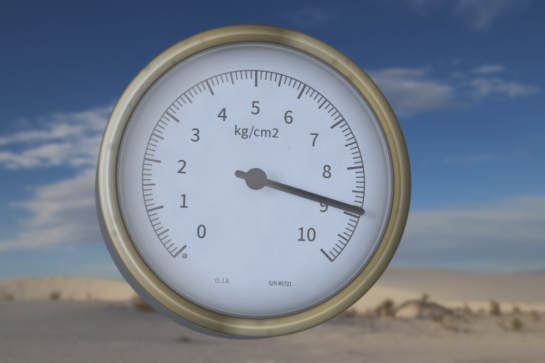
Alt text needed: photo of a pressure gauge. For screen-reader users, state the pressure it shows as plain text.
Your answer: 8.9 kg/cm²
